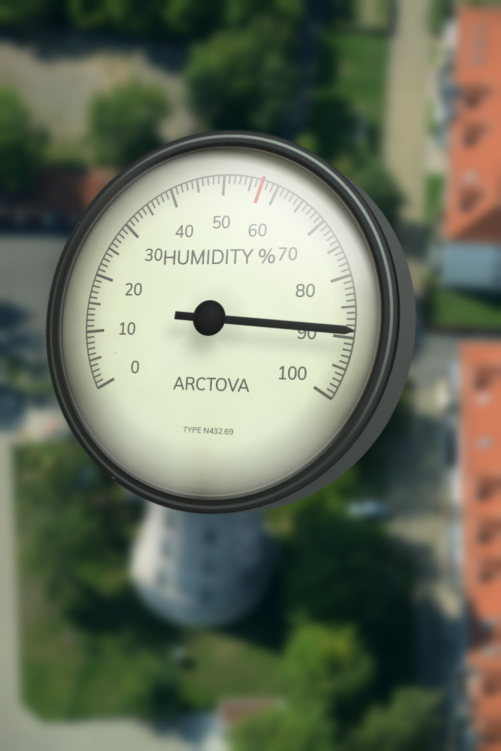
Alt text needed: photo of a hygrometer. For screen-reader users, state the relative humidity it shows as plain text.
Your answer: 89 %
